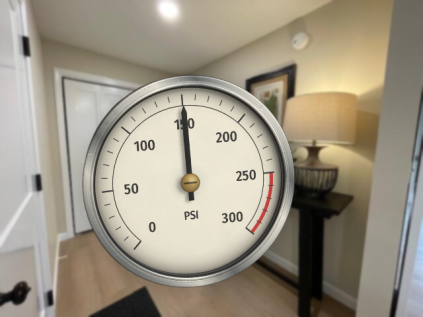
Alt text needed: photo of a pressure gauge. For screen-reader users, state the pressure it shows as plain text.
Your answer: 150 psi
